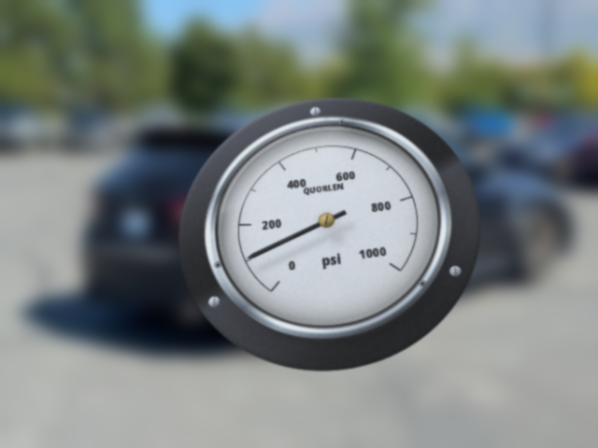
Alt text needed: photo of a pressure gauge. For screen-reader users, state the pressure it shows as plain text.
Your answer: 100 psi
